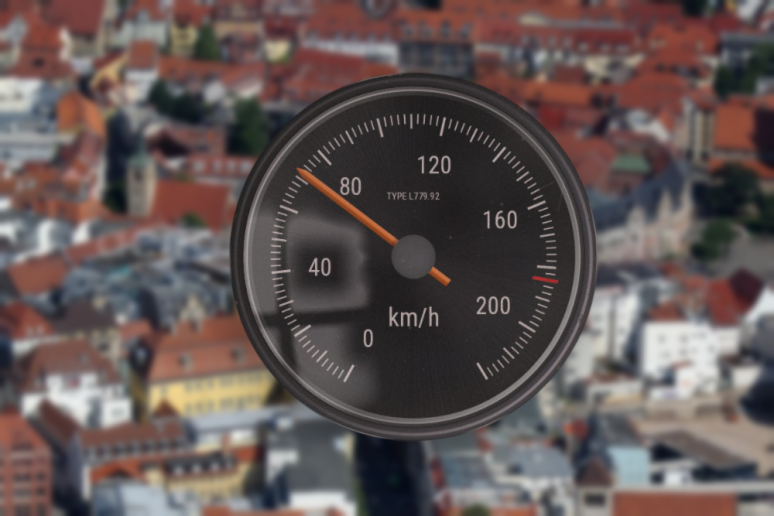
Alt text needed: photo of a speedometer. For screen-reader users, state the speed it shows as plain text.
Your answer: 72 km/h
